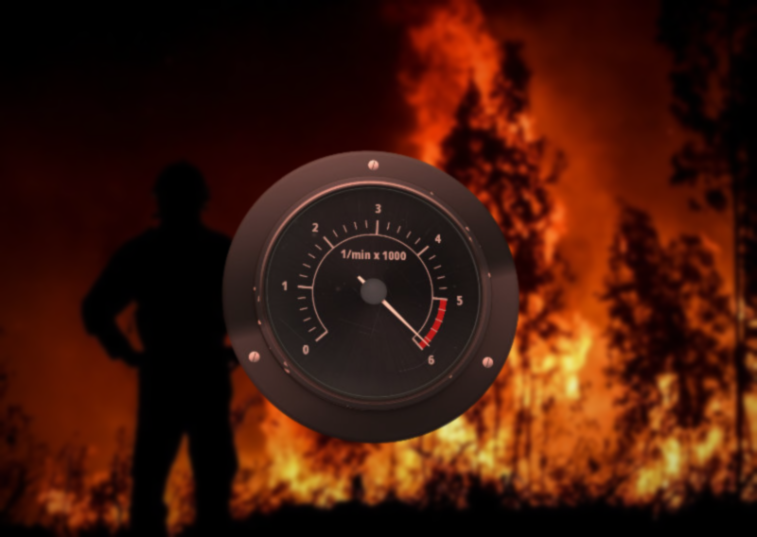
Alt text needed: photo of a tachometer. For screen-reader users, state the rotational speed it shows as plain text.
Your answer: 5900 rpm
